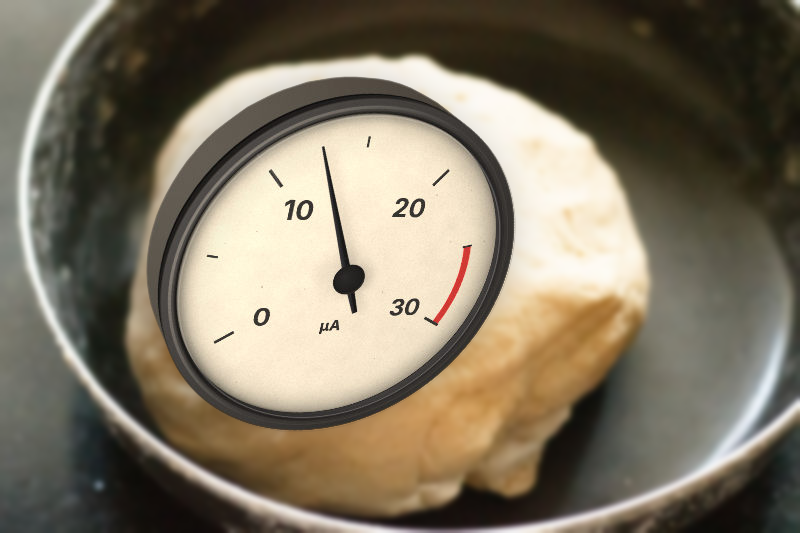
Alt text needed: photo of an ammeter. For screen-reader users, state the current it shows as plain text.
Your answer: 12.5 µA
